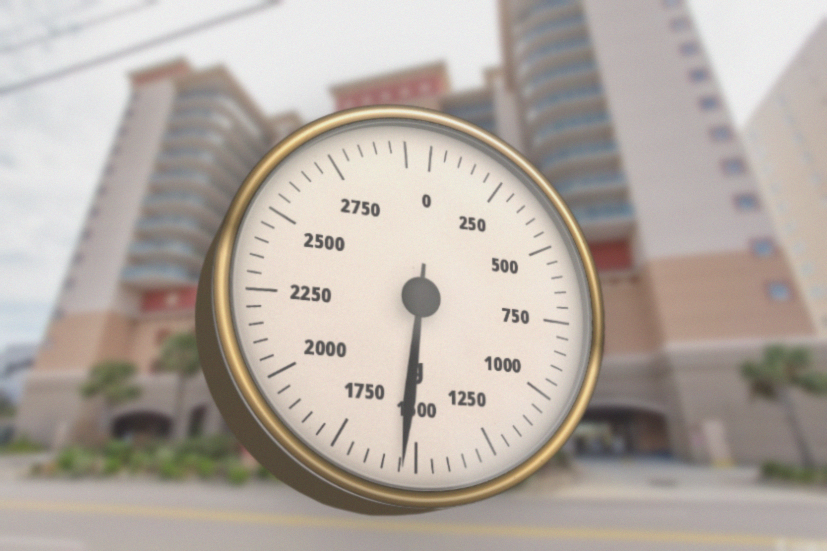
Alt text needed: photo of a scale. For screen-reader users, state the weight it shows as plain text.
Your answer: 1550 g
